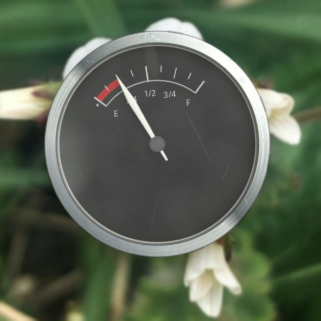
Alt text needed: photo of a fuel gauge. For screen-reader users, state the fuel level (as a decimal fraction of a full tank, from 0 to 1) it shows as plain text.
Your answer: 0.25
